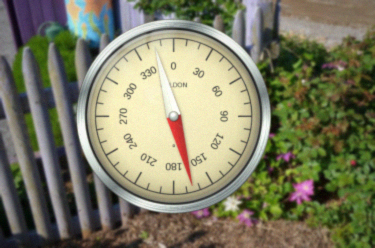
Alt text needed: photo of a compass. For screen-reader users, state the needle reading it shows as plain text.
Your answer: 165 °
